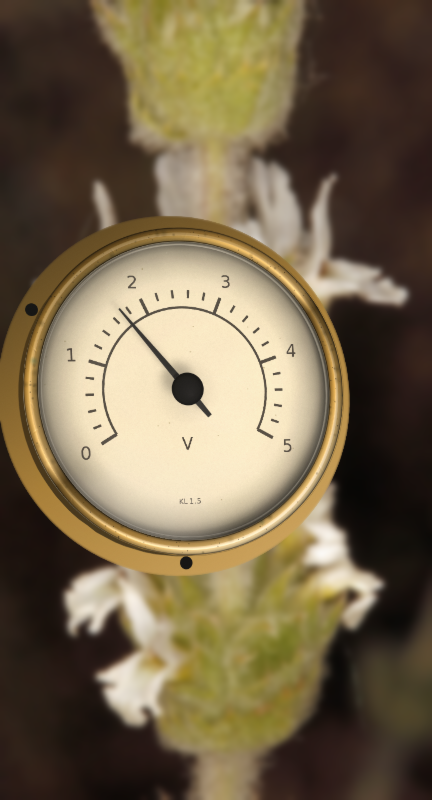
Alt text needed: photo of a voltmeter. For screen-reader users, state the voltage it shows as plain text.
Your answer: 1.7 V
